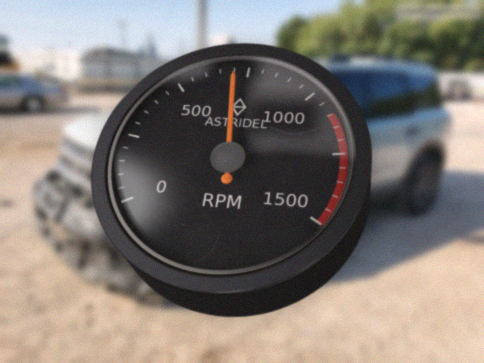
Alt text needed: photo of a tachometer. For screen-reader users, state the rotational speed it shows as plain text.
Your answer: 700 rpm
